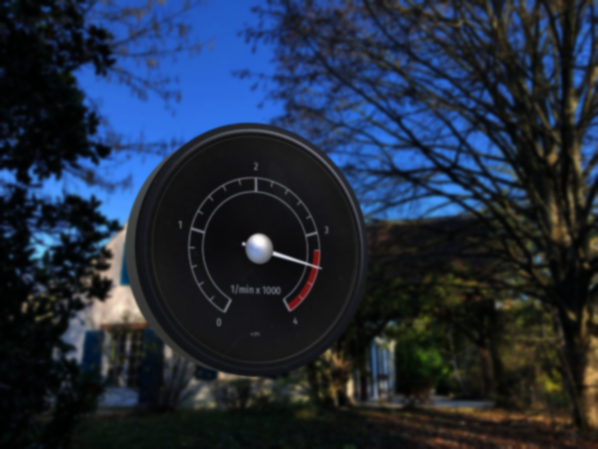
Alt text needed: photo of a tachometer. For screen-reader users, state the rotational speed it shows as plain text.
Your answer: 3400 rpm
